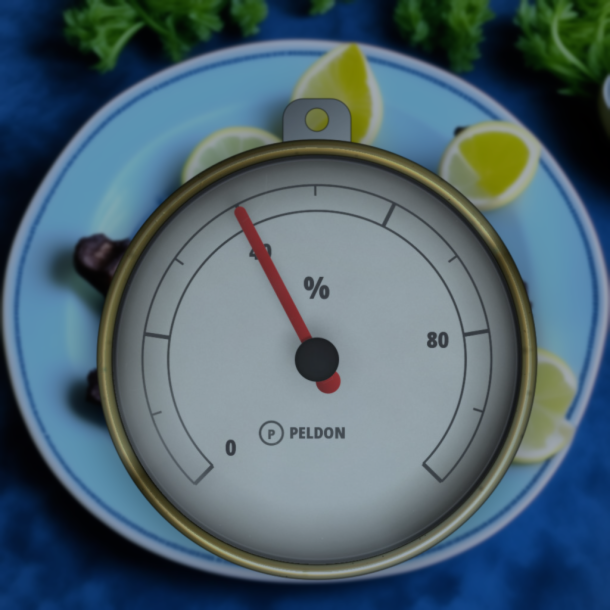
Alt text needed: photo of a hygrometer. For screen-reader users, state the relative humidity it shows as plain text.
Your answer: 40 %
